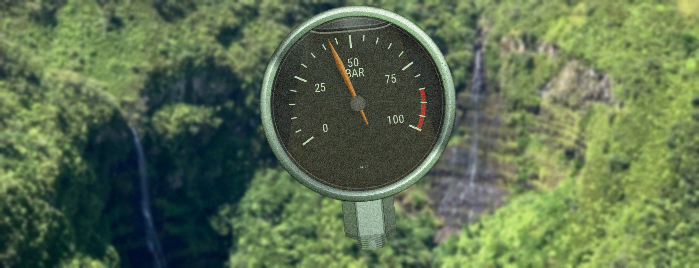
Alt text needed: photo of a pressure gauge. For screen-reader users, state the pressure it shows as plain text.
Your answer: 42.5 bar
